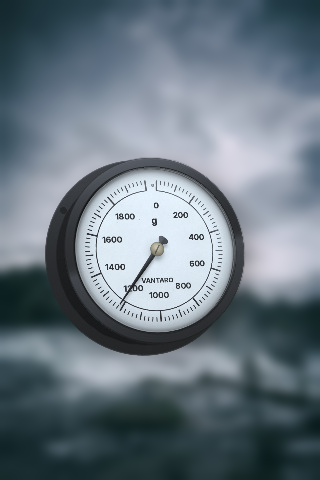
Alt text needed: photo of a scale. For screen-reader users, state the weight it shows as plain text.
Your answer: 1220 g
